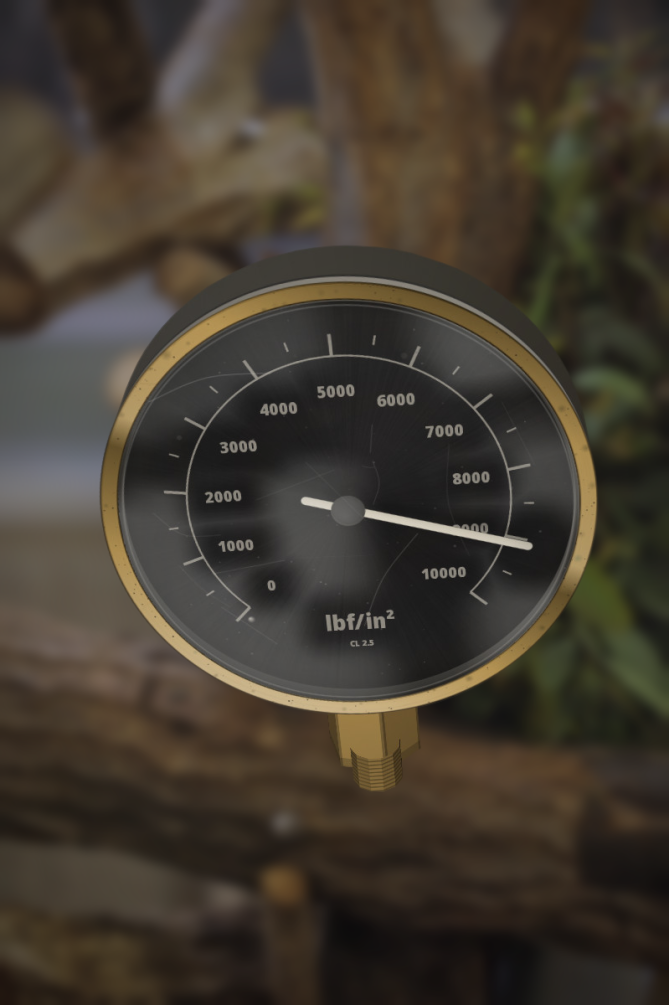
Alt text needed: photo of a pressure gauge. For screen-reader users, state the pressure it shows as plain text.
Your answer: 9000 psi
